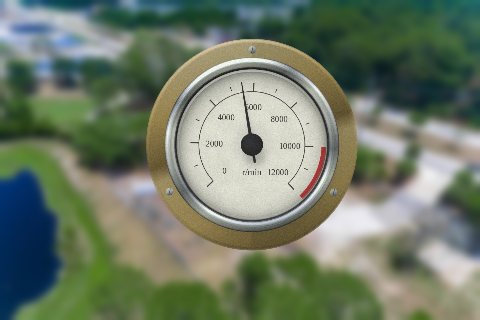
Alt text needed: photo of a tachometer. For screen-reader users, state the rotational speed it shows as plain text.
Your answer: 5500 rpm
